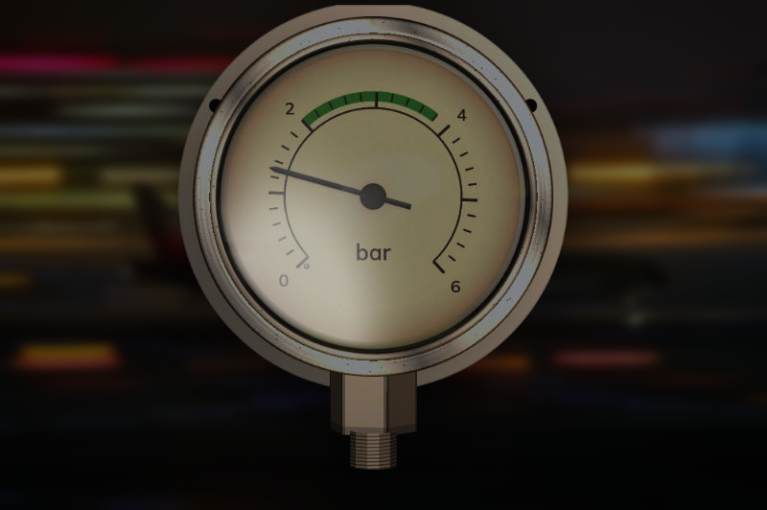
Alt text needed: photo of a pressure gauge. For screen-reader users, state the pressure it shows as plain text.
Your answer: 1.3 bar
